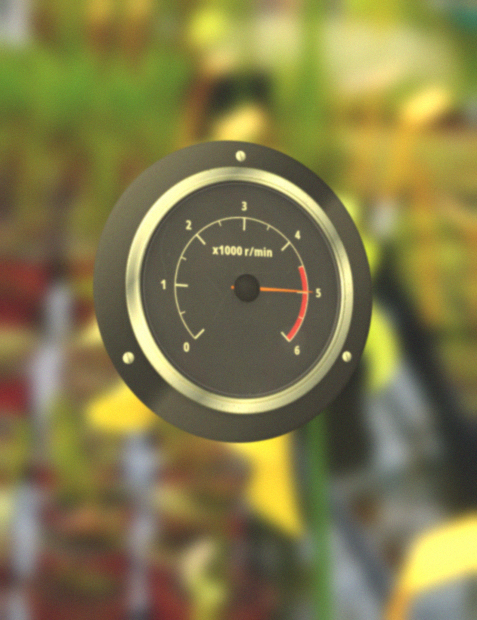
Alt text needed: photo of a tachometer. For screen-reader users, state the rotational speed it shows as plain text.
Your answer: 5000 rpm
